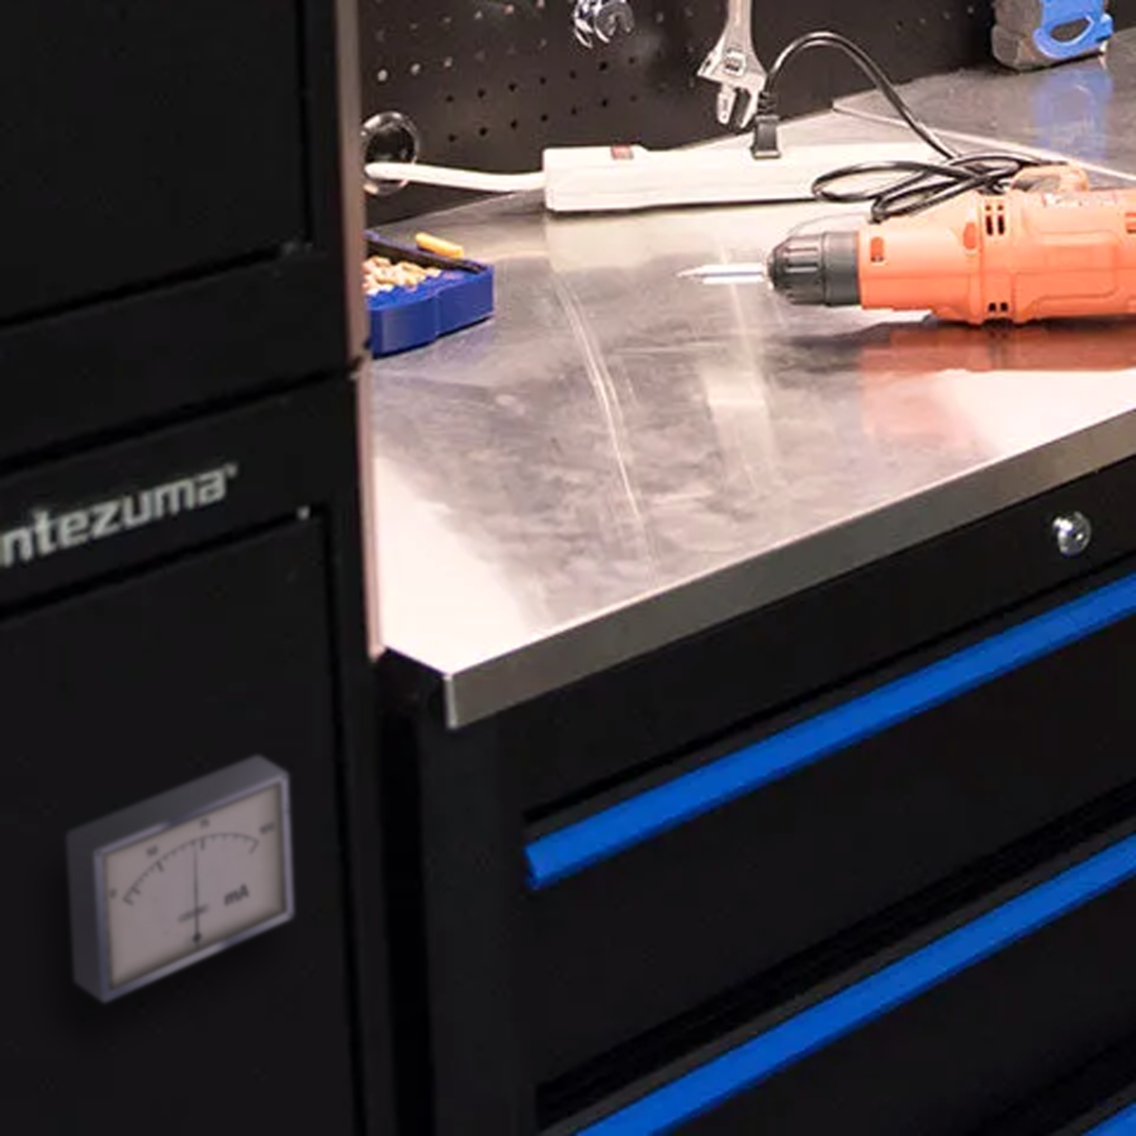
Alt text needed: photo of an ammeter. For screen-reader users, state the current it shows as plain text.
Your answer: 70 mA
